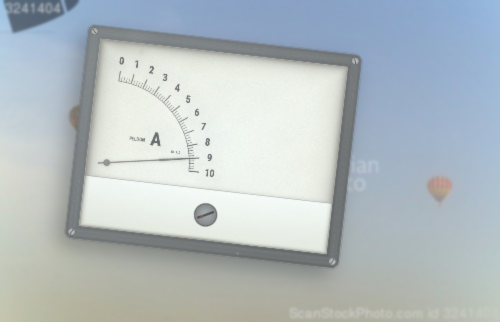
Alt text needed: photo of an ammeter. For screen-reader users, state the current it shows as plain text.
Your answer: 9 A
